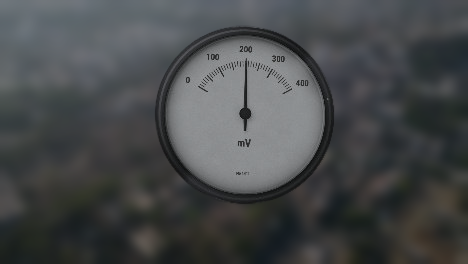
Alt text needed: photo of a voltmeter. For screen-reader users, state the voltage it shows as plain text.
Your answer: 200 mV
